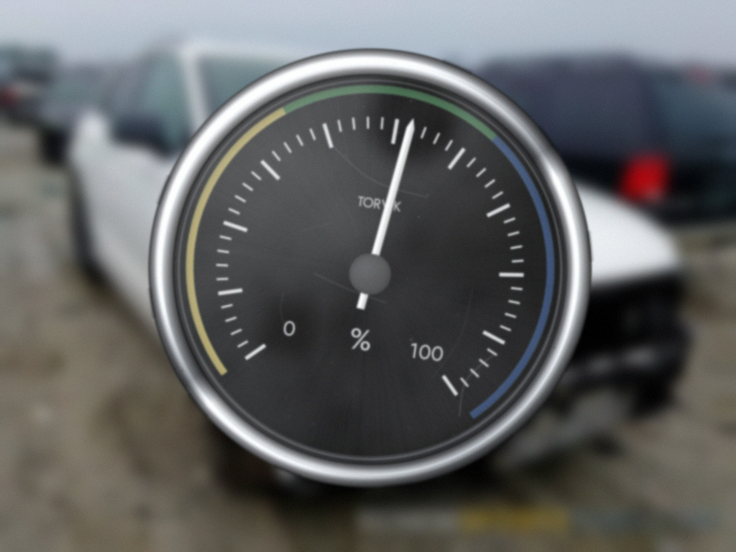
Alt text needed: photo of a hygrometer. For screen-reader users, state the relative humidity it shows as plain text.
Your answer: 52 %
